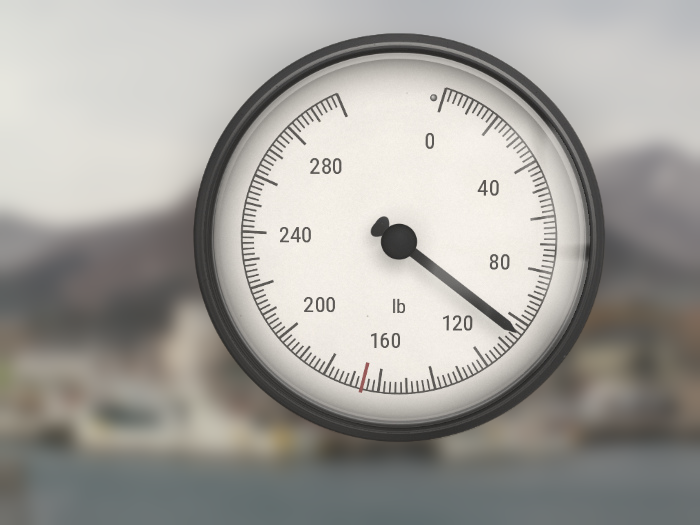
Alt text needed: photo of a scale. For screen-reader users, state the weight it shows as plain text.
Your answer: 104 lb
